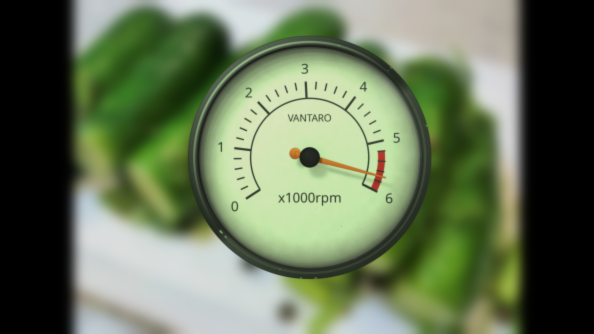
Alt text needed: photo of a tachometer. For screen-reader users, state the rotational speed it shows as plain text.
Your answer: 5700 rpm
